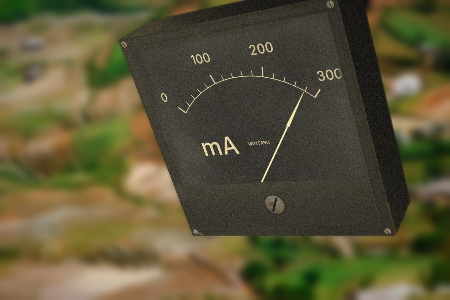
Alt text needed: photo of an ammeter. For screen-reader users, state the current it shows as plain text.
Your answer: 280 mA
